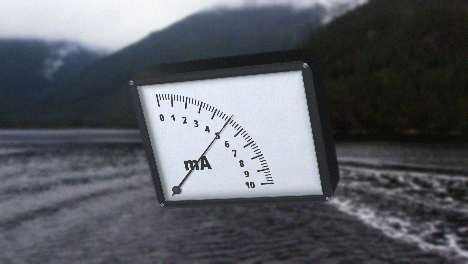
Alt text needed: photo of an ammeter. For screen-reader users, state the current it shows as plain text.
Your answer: 5 mA
